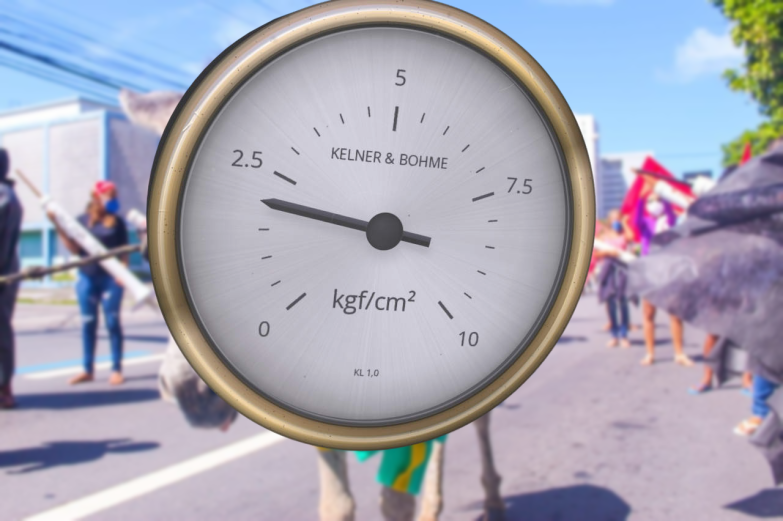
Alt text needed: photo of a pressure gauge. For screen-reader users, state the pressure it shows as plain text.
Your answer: 2 kg/cm²
